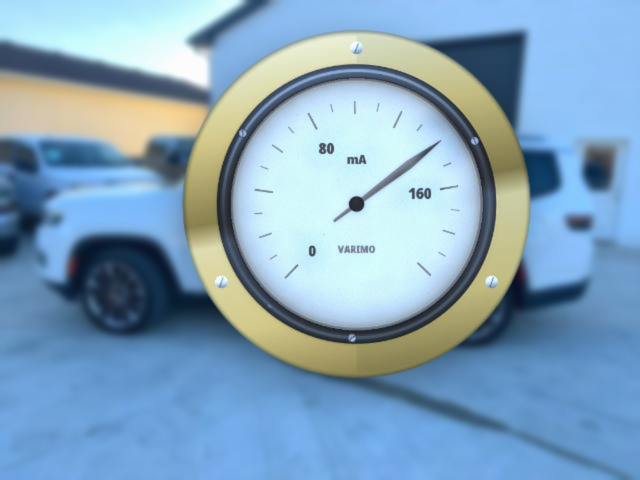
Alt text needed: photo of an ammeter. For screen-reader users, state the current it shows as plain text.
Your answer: 140 mA
